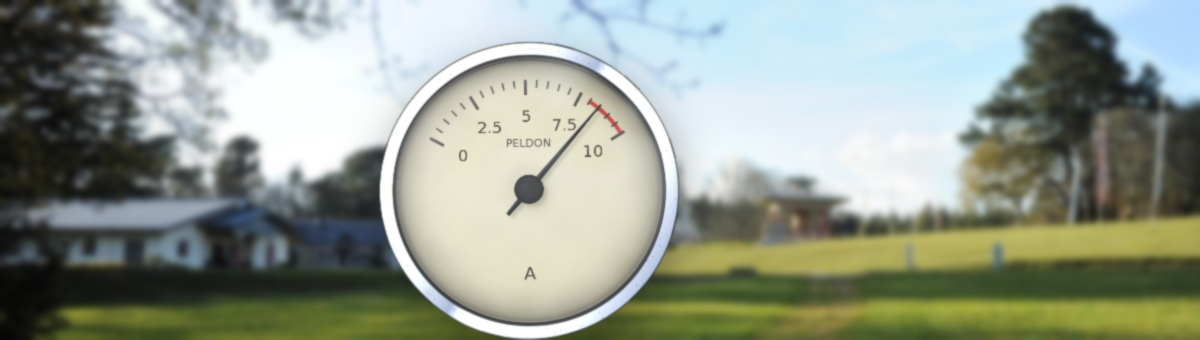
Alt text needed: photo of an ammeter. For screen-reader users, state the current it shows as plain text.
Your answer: 8.5 A
